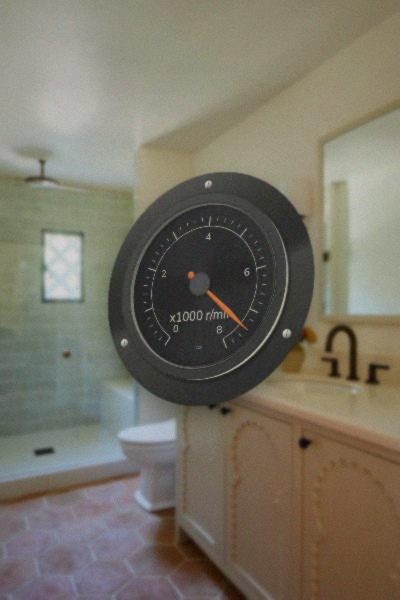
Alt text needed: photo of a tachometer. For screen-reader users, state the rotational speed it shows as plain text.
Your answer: 7400 rpm
